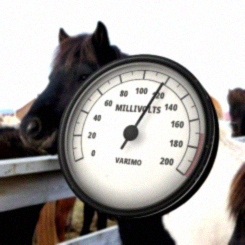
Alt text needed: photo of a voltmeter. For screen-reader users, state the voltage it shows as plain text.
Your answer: 120 mV
